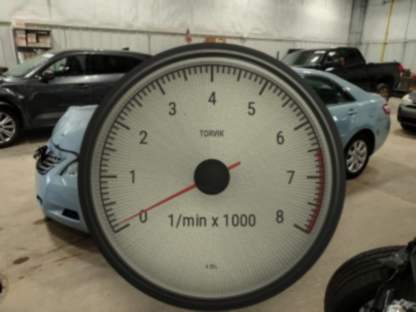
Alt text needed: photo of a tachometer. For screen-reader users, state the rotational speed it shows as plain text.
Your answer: 100 rpm
